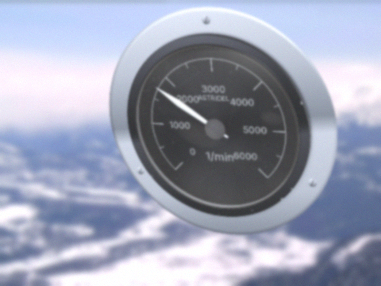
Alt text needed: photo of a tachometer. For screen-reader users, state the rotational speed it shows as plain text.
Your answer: 1750 rpm
